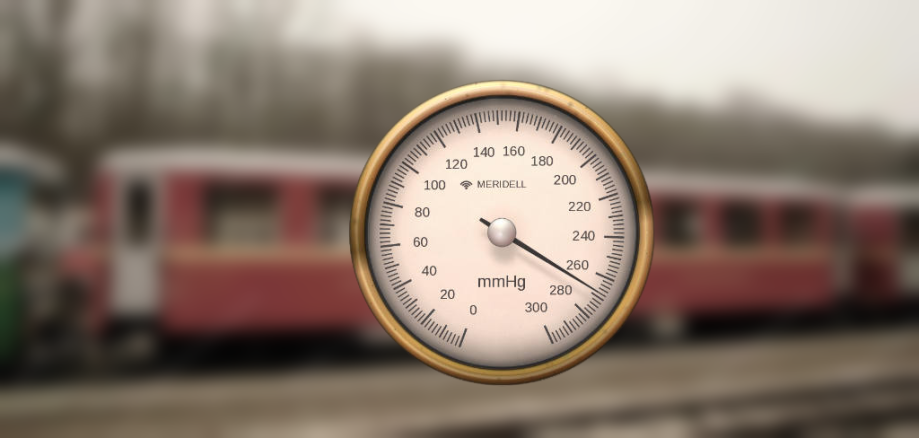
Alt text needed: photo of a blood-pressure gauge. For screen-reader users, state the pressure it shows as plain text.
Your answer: 268 mmHg
